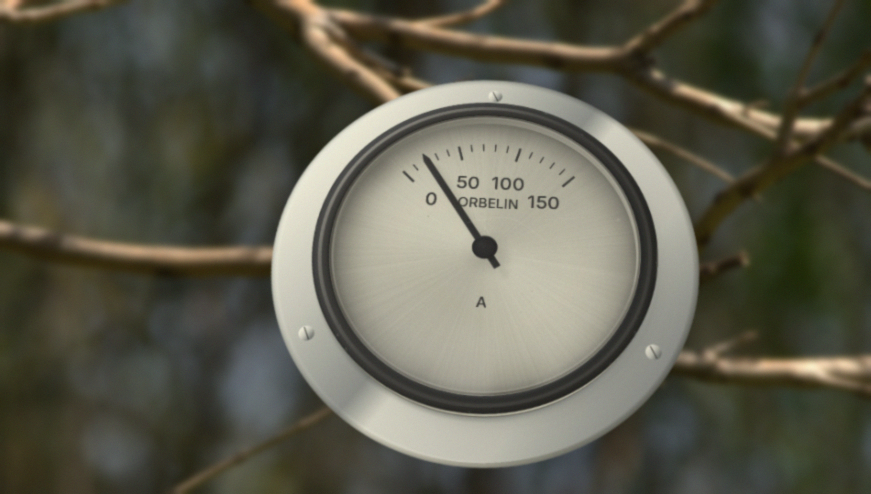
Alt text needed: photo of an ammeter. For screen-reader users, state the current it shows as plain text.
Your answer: 20 A
